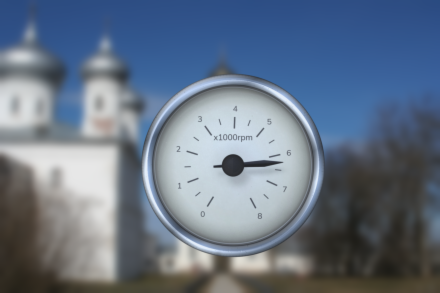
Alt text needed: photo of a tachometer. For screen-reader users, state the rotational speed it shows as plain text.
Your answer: 6250 rpm
